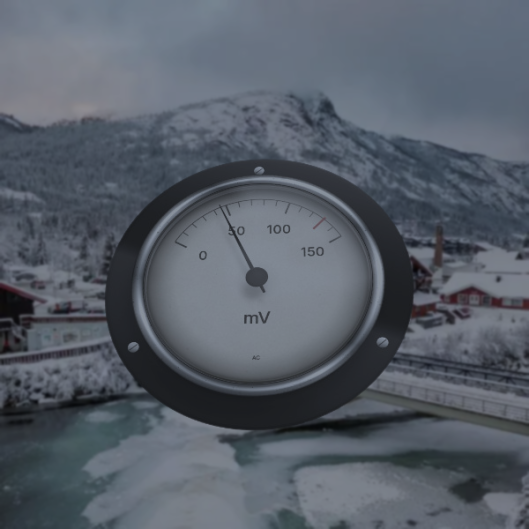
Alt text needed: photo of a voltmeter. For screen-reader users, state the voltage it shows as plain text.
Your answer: 45 mV
